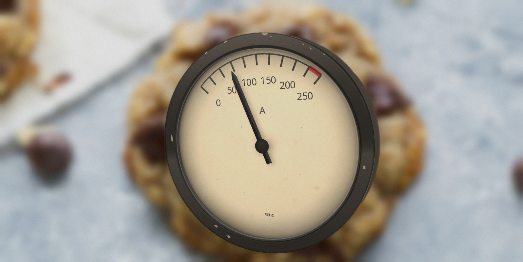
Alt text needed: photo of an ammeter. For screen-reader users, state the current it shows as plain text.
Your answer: 75 A
